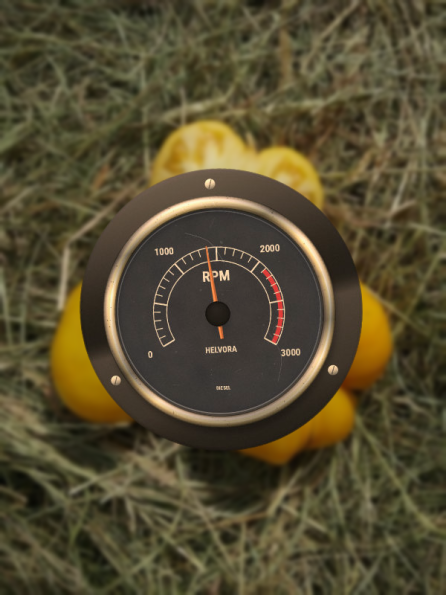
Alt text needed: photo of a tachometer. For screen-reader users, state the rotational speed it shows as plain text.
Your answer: 1400 rpm
